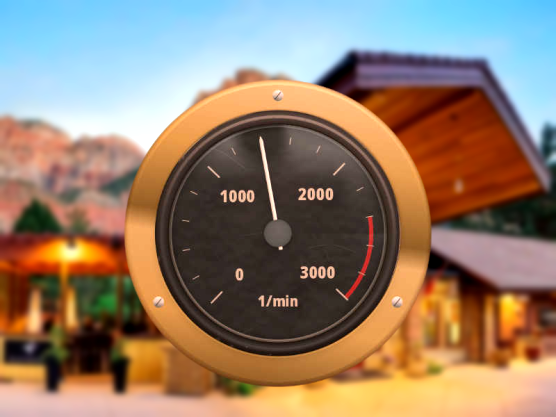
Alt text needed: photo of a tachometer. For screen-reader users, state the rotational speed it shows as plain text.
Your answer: 1400 rpm
